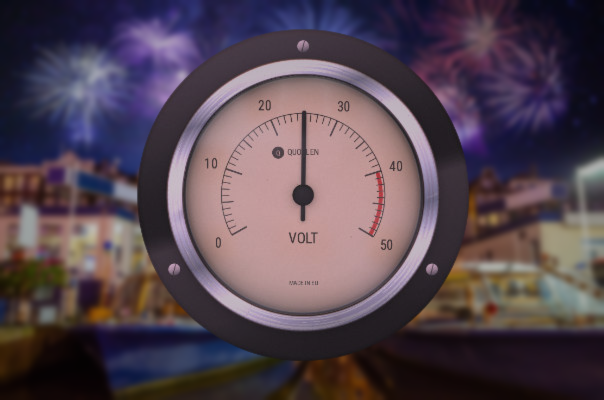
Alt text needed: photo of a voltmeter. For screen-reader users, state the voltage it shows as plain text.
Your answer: 25 V
